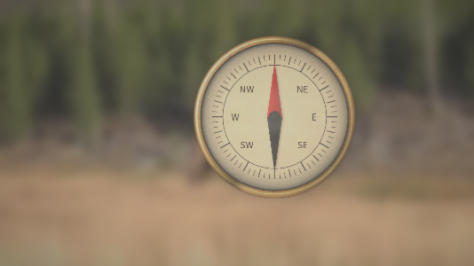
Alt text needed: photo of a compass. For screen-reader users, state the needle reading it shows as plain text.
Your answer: 0 °
